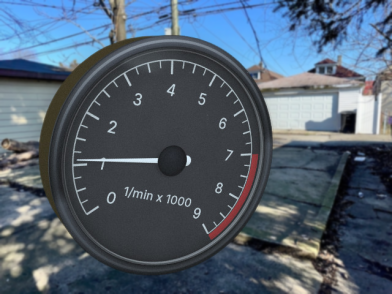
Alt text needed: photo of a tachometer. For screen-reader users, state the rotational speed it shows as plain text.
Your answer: 1125 rpm
